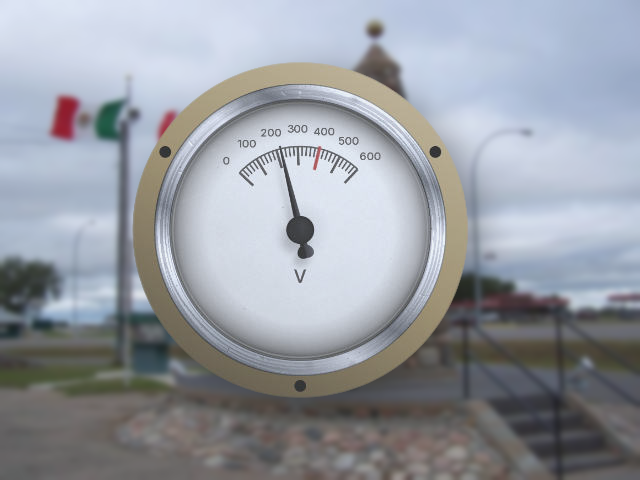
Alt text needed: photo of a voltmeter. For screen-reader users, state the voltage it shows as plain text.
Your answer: 220 V
